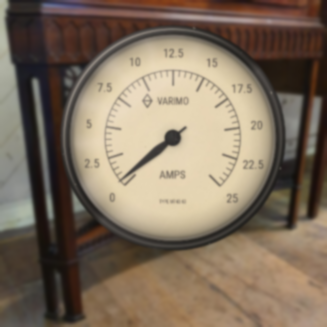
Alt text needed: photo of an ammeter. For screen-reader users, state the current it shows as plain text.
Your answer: 0.5 A
